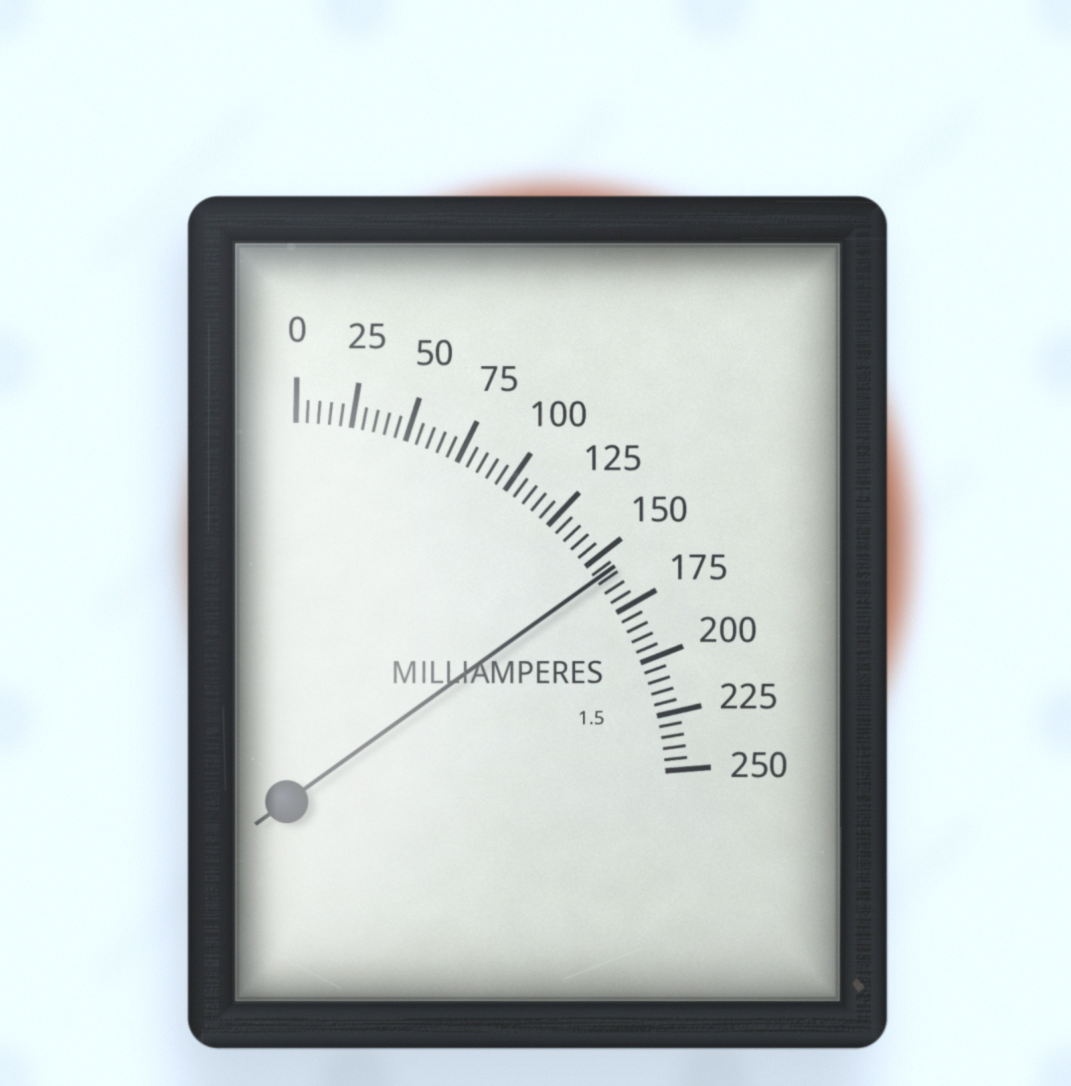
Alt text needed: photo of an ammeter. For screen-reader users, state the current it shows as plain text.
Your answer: 157.5 mA
